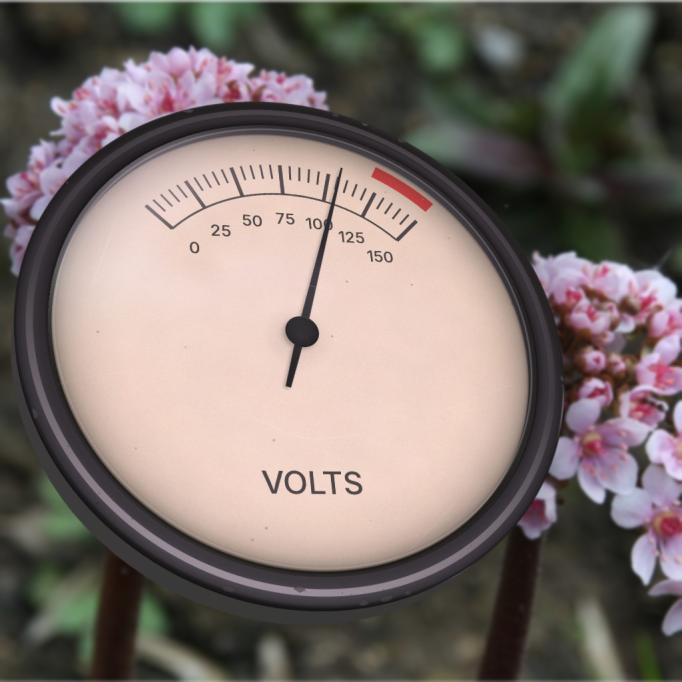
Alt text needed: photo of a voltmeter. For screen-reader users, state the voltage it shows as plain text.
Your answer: 105 V
